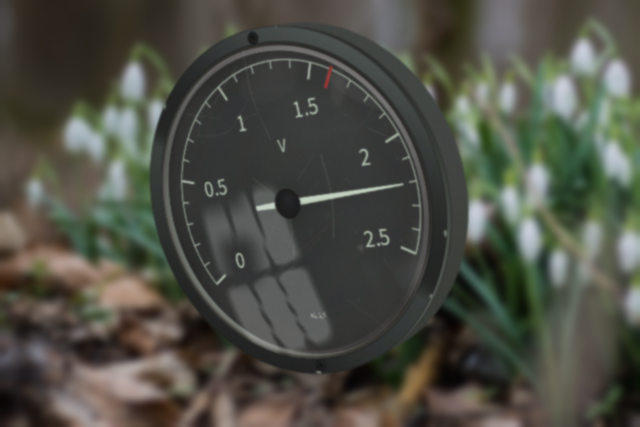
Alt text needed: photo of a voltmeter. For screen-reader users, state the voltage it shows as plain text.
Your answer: 2.2 V
